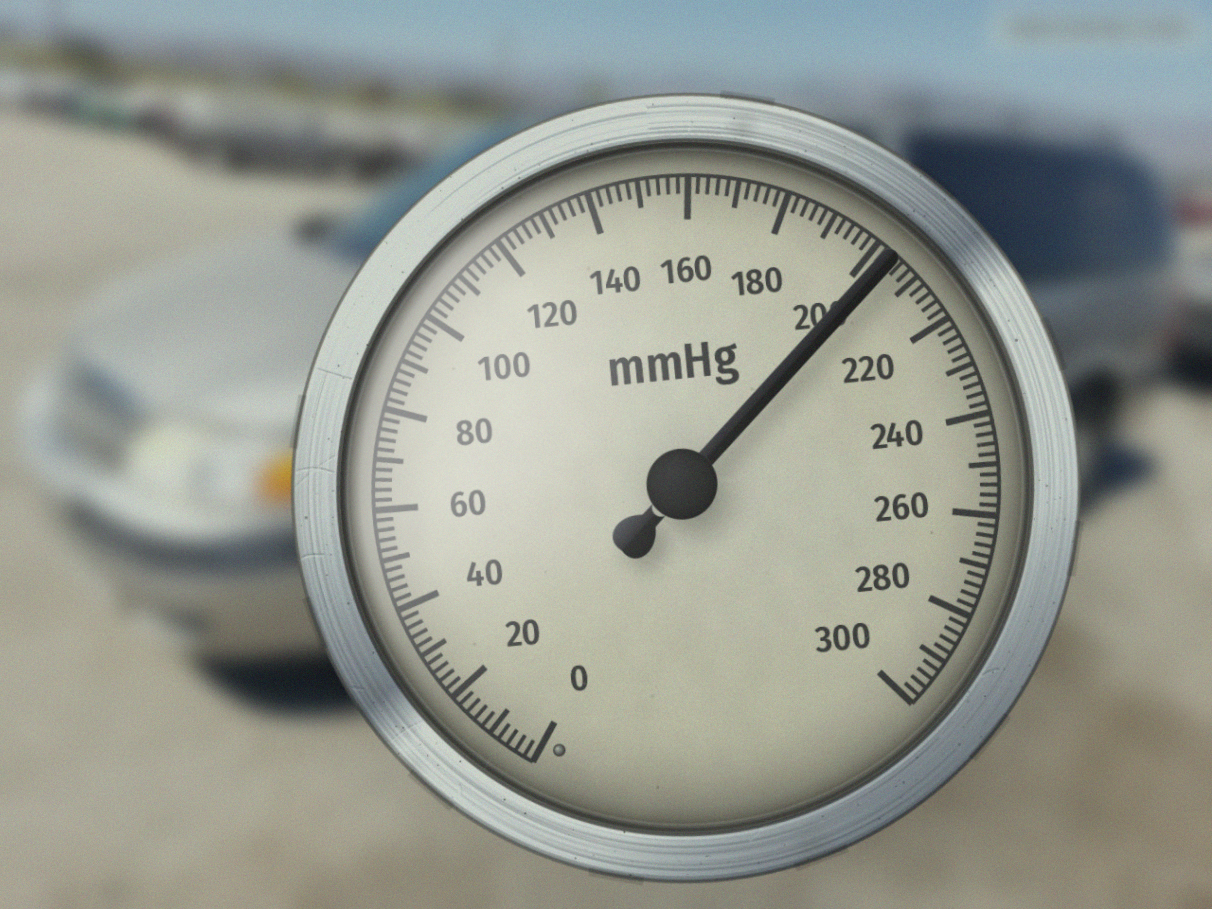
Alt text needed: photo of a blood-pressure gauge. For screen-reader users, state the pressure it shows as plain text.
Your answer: 204 mmHg
